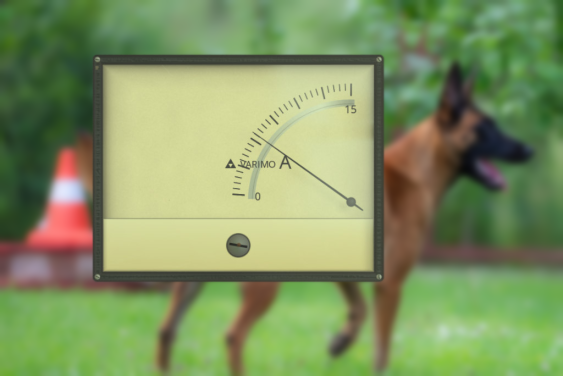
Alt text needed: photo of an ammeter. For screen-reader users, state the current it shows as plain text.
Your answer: 5.5 A
